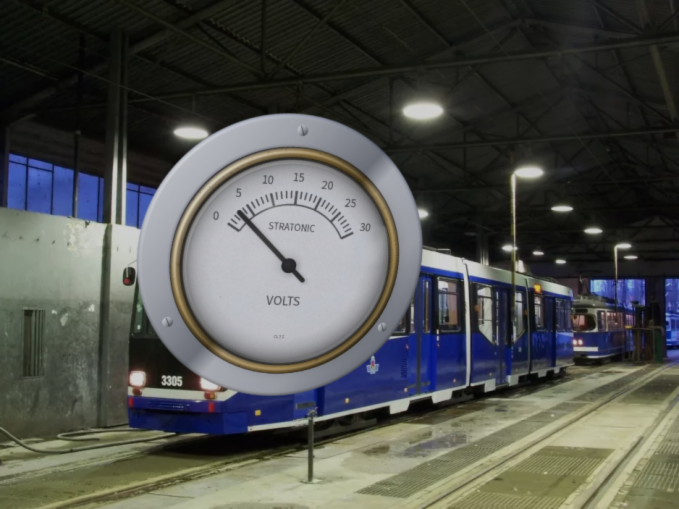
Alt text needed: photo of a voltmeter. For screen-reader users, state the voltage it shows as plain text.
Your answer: 3 V
